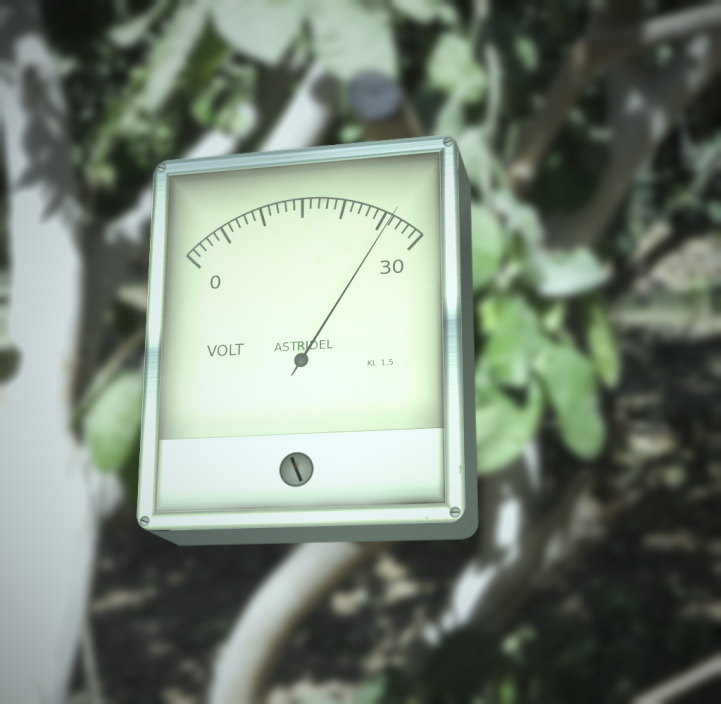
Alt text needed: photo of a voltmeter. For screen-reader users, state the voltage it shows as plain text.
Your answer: 26 V
